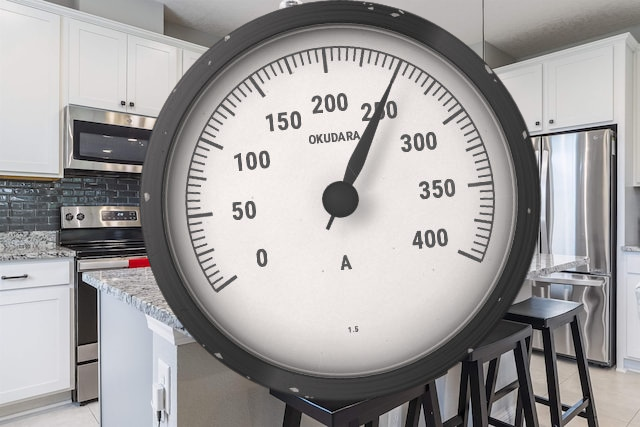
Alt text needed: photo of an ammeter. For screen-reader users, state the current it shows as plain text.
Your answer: 250 A
